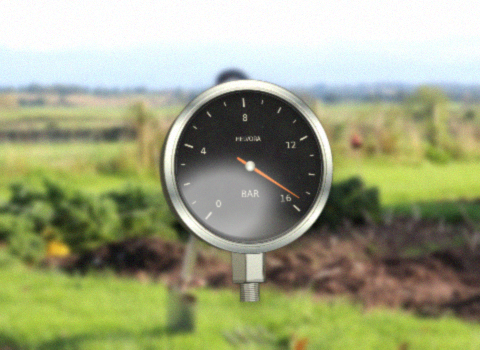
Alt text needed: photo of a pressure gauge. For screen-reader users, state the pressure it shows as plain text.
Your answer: 15.5 bar
